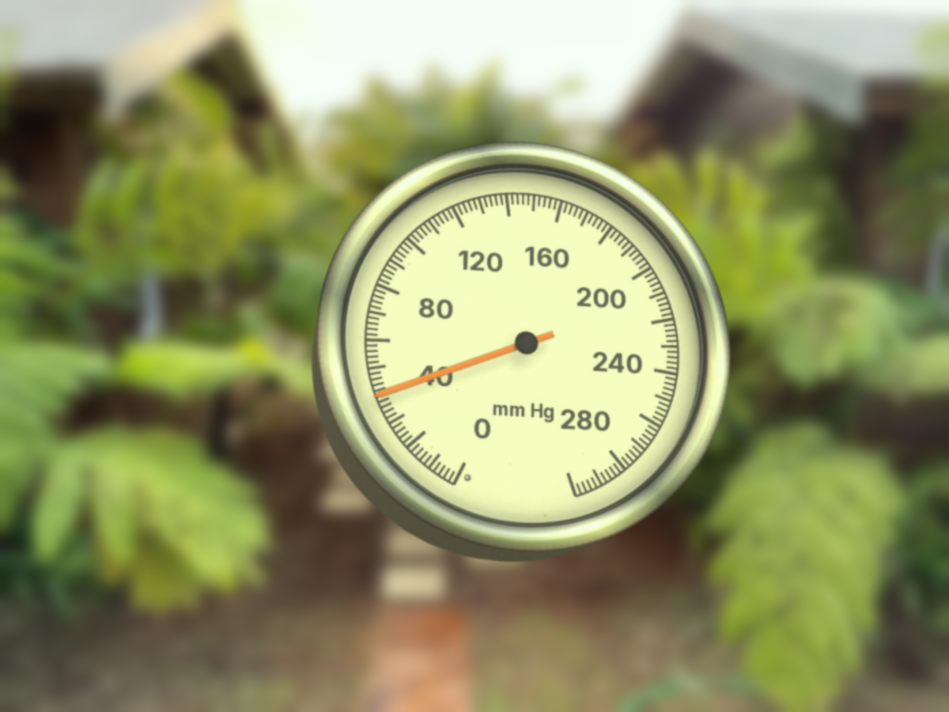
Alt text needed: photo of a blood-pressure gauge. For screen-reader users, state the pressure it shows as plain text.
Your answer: 40 mmHg
